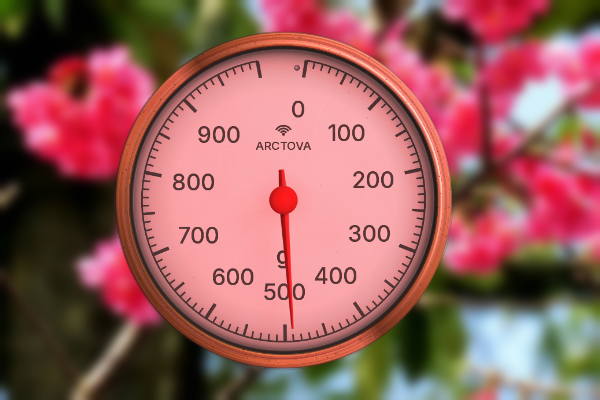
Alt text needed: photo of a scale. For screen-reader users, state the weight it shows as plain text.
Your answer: 490 g
